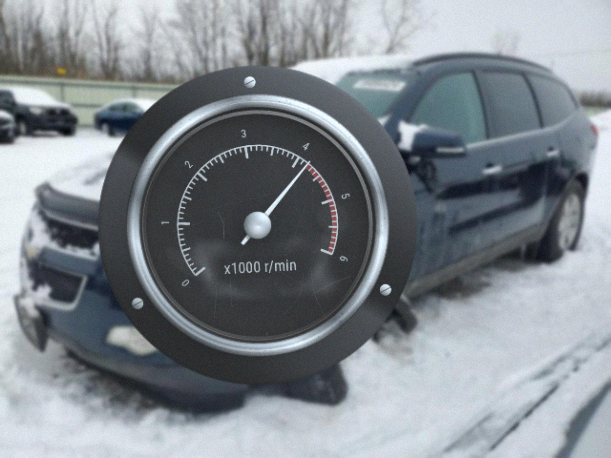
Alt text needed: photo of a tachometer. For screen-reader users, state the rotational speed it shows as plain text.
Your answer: 4200 rpm
